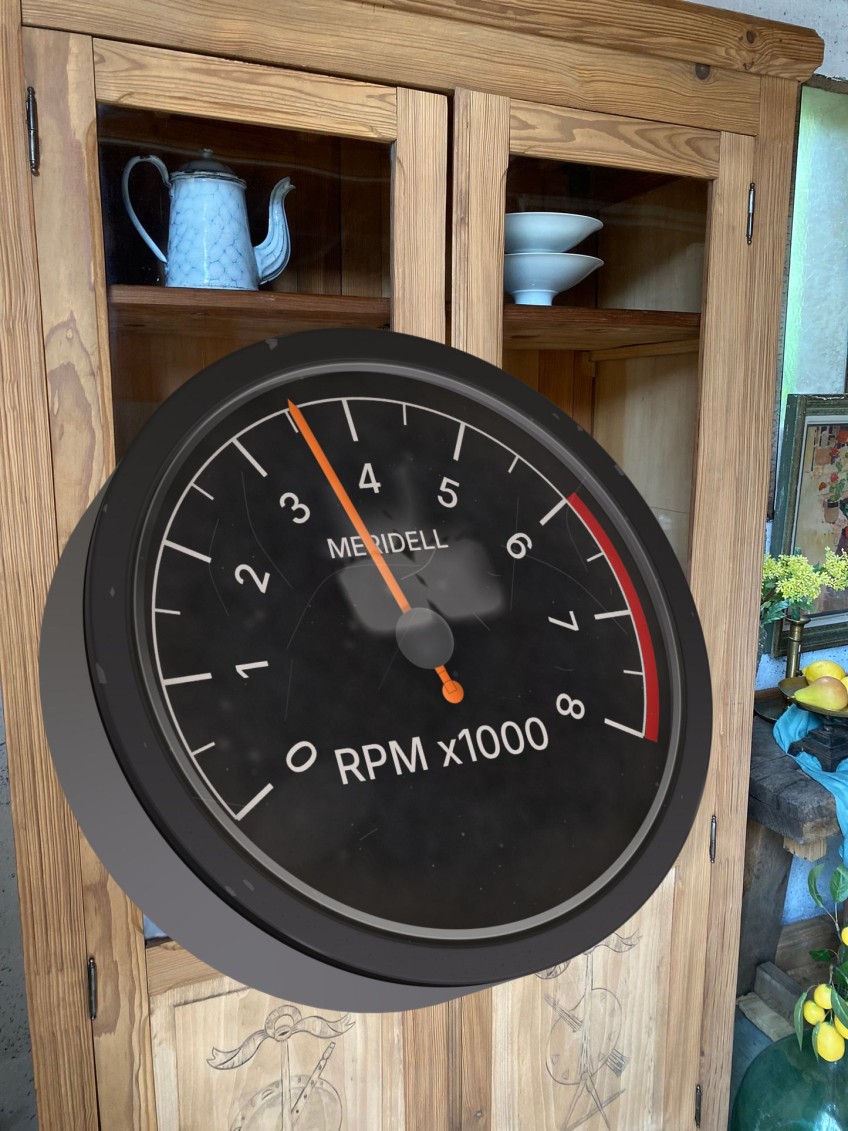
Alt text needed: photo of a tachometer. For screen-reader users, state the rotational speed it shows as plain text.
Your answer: 3500 rpm
